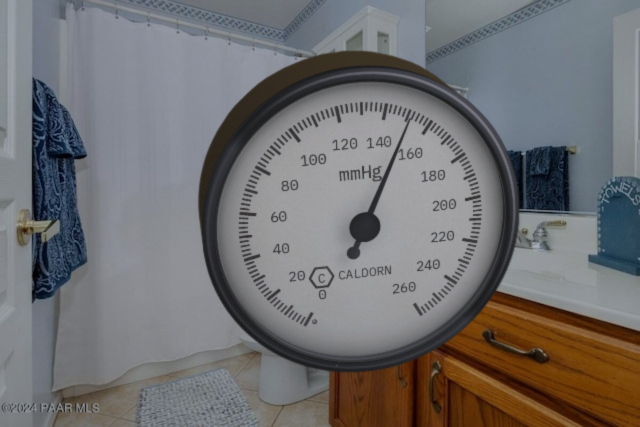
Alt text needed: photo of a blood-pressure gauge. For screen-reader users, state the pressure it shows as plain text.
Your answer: 150 mmHg
